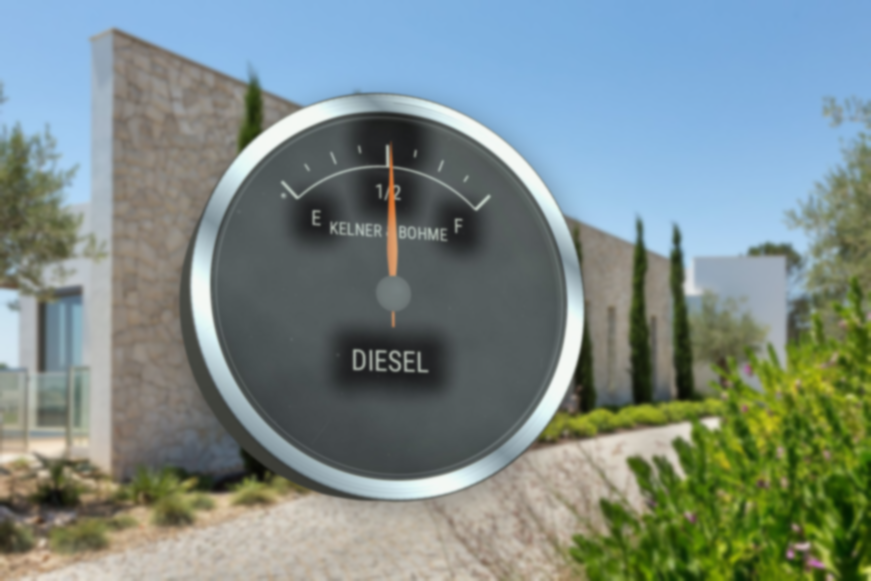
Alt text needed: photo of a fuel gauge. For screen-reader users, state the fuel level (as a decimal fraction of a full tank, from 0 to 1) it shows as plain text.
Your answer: 0.5
